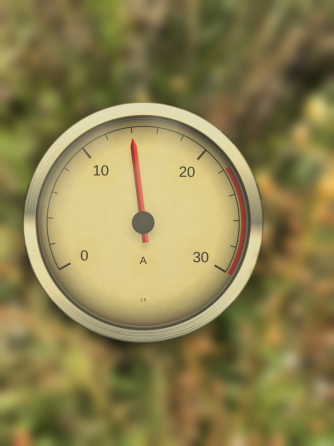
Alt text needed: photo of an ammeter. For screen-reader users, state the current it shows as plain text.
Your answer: 14 A
